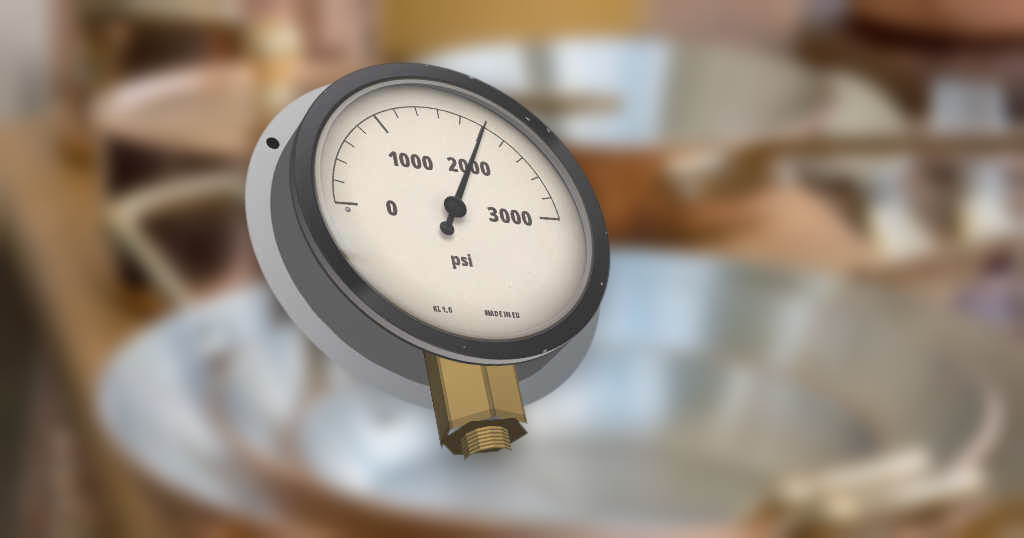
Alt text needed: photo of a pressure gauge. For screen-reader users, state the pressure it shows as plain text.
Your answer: 2000 psi
